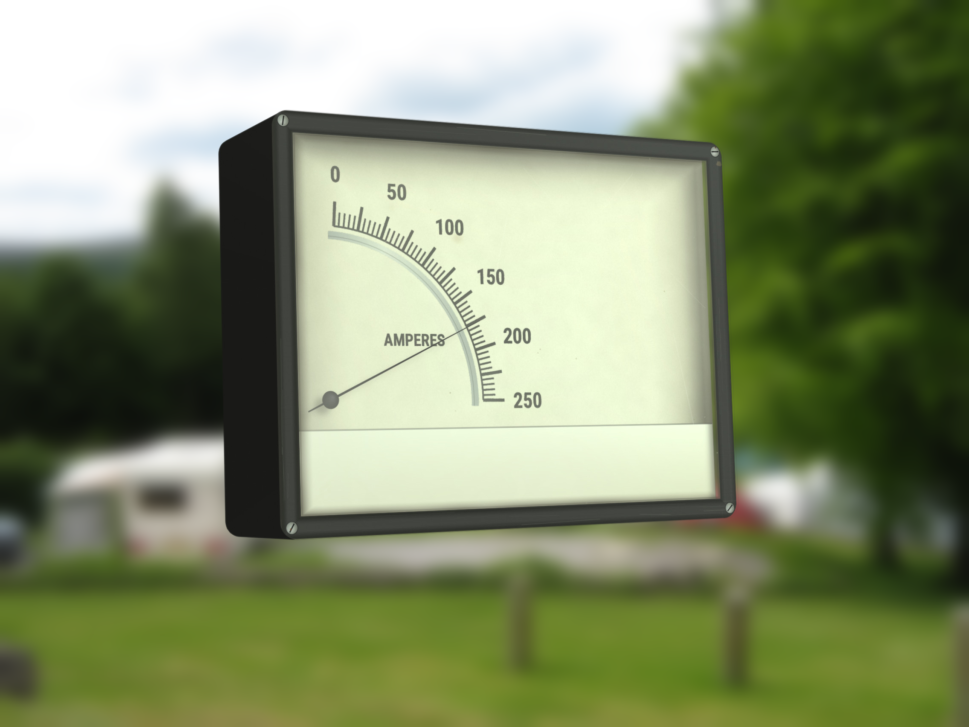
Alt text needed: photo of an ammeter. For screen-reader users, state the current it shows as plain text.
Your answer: 175 A
